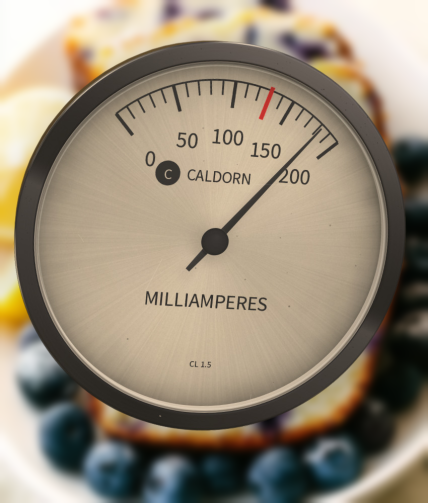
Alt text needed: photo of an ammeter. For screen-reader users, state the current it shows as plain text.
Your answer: 180 mA
